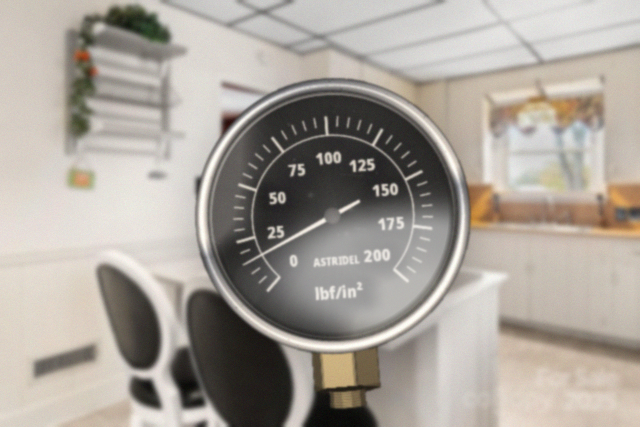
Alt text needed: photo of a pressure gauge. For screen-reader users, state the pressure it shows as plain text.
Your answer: 15 psi
